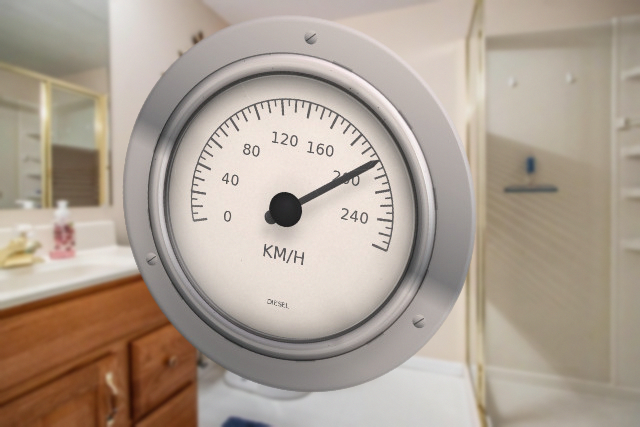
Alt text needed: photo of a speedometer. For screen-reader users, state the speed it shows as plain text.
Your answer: 200 km/h
